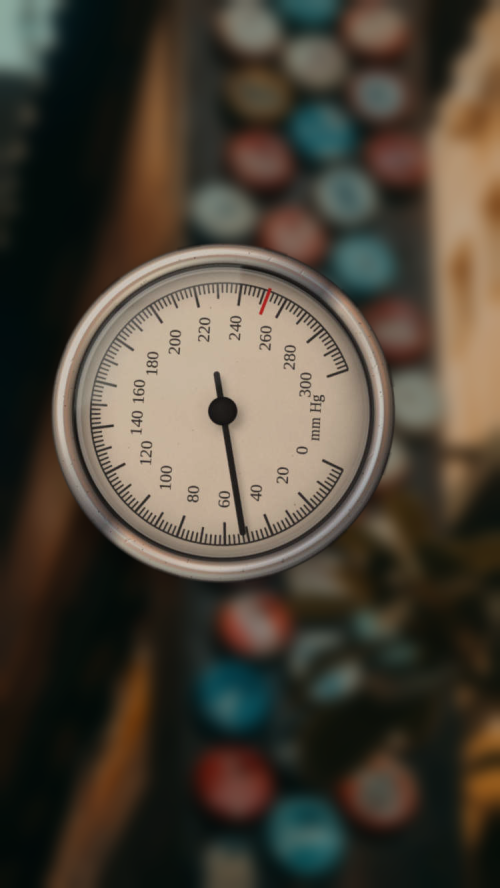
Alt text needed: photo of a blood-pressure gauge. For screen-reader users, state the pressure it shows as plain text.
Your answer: 52 mmHg
